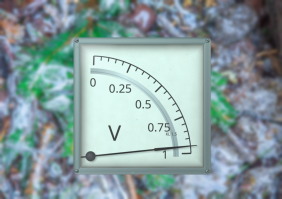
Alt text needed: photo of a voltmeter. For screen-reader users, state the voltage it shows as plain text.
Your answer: 0.95 V
